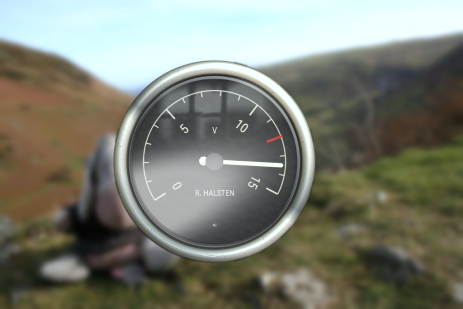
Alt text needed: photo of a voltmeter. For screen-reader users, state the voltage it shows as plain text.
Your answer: 13.5 V
